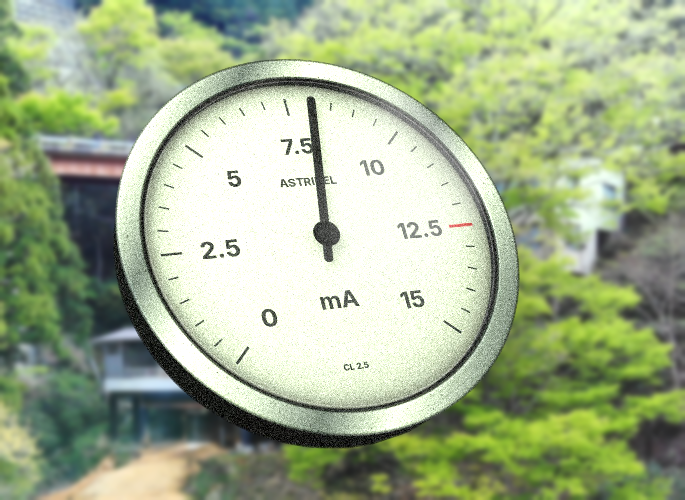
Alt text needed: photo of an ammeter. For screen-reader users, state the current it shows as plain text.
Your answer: 8 mA
